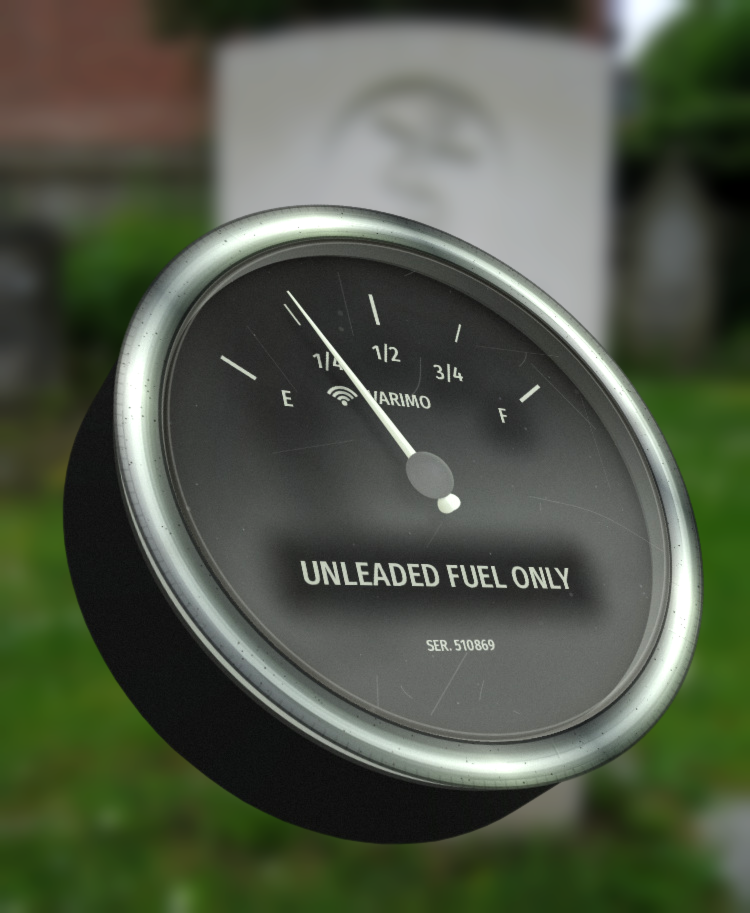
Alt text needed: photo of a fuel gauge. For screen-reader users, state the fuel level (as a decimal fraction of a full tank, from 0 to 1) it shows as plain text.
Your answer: 0.25
